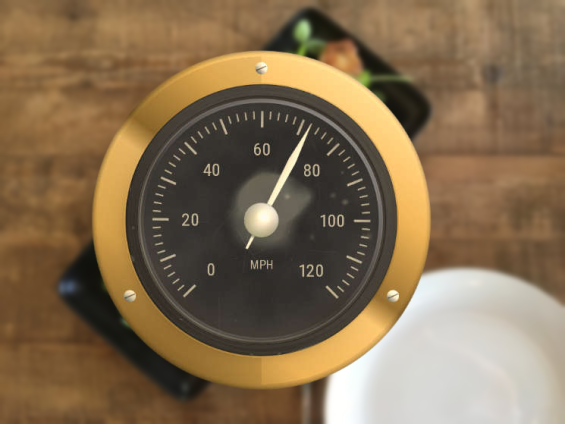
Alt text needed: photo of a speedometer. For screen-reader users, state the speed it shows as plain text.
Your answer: 72 mph
